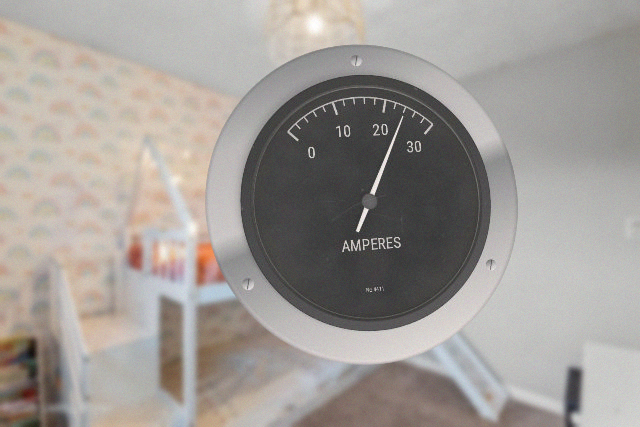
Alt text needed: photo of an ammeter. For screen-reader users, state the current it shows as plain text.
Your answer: 24 A
